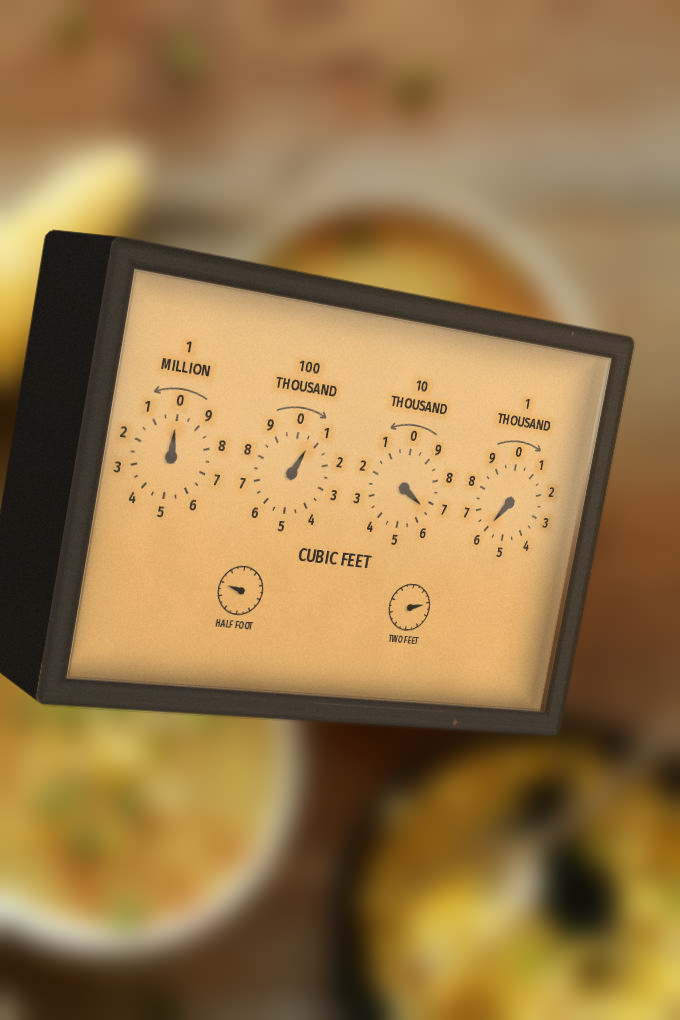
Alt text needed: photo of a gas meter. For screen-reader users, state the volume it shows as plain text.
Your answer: 6600 ft³
